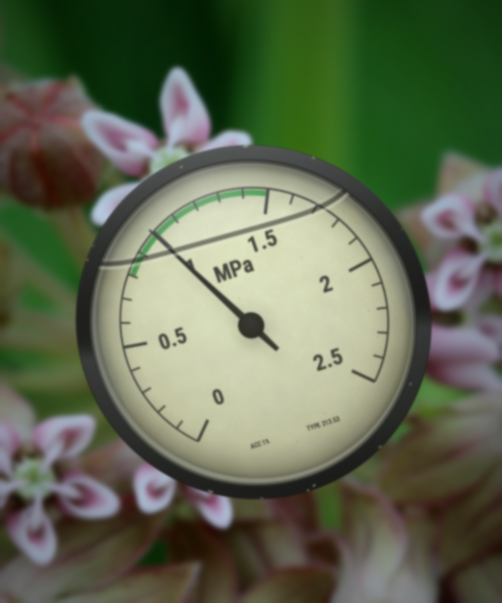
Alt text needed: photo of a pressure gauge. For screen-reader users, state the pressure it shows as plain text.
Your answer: 1 MPa
